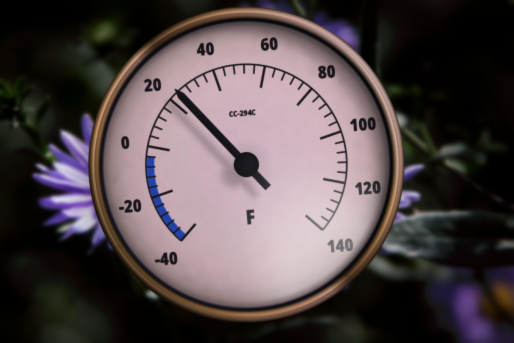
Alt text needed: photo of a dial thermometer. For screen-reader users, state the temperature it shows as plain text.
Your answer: 24 °F
